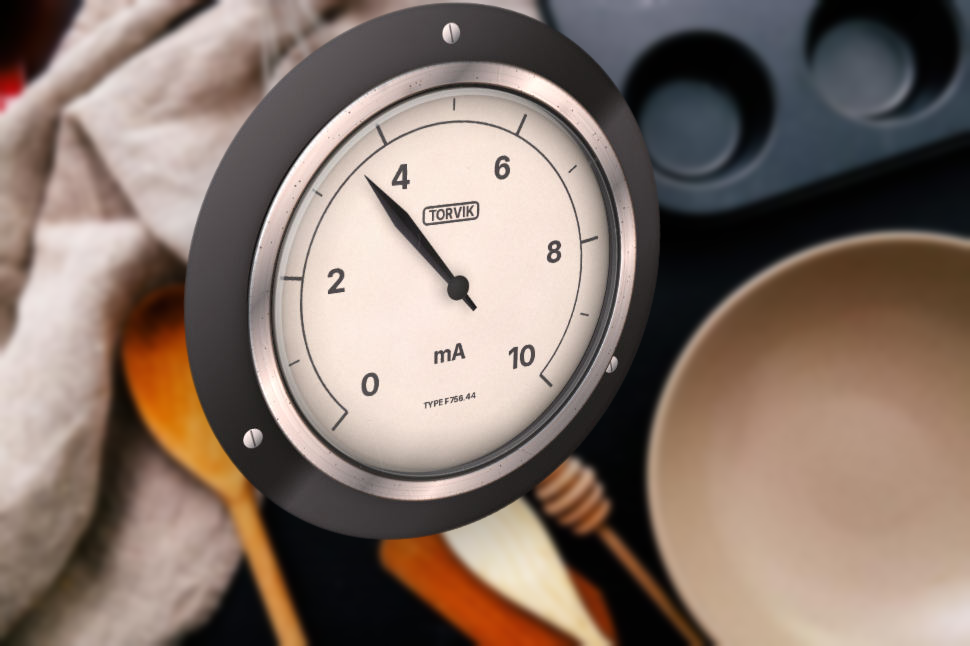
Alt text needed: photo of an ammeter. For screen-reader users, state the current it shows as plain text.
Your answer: 3.5 mA
